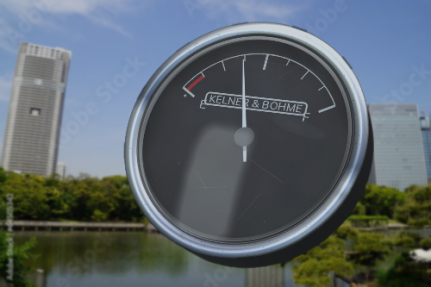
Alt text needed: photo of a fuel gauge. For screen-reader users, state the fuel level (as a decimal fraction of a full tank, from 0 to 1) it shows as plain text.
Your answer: 0.375
